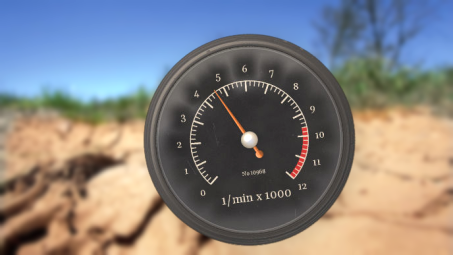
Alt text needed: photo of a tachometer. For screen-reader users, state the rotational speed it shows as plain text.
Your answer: 4600 rpm
